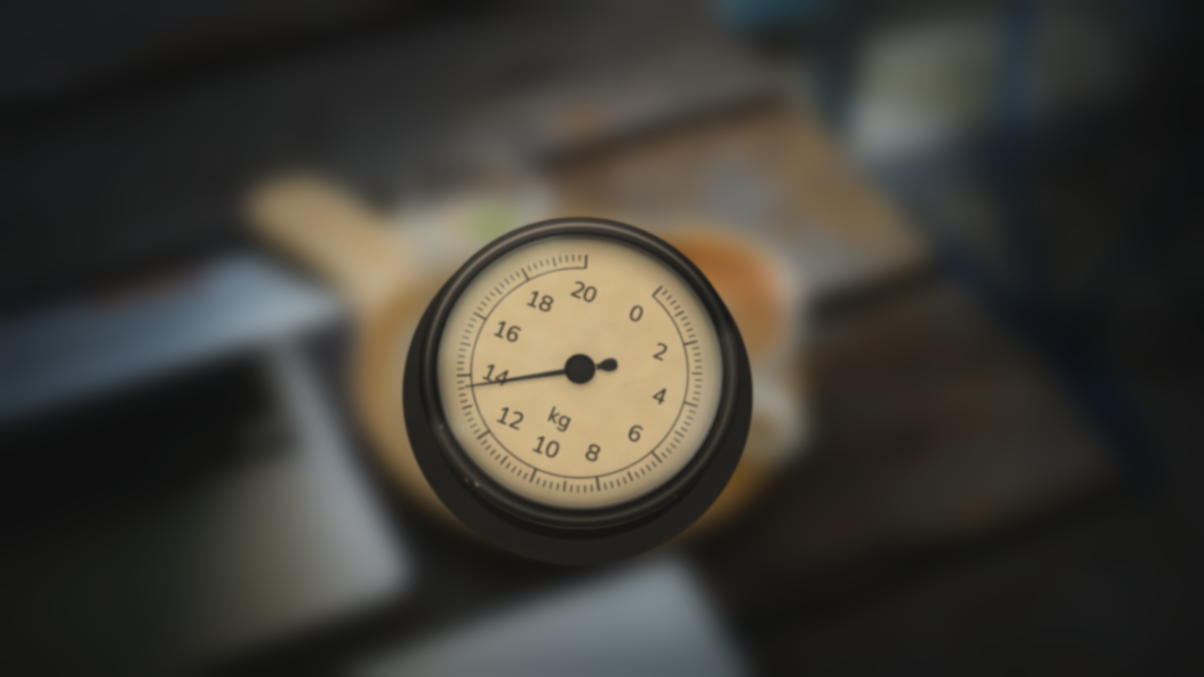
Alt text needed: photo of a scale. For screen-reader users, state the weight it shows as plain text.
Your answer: 13.6 kg
